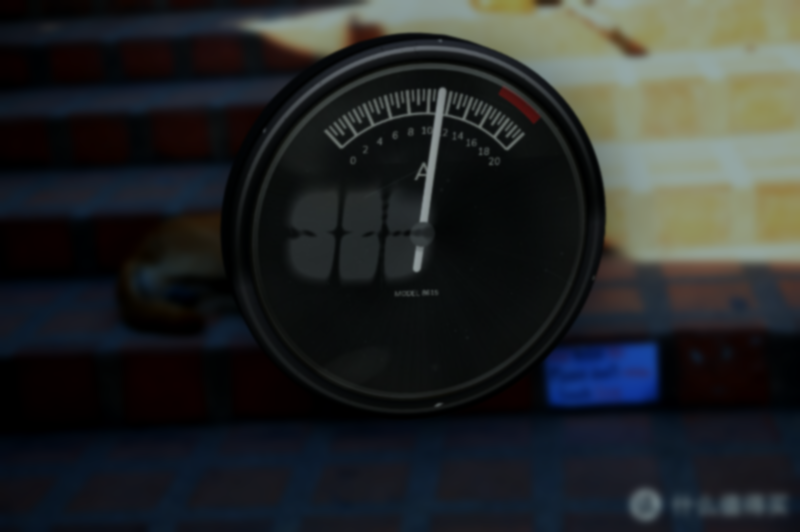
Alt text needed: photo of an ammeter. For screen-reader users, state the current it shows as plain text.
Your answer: 11 A
